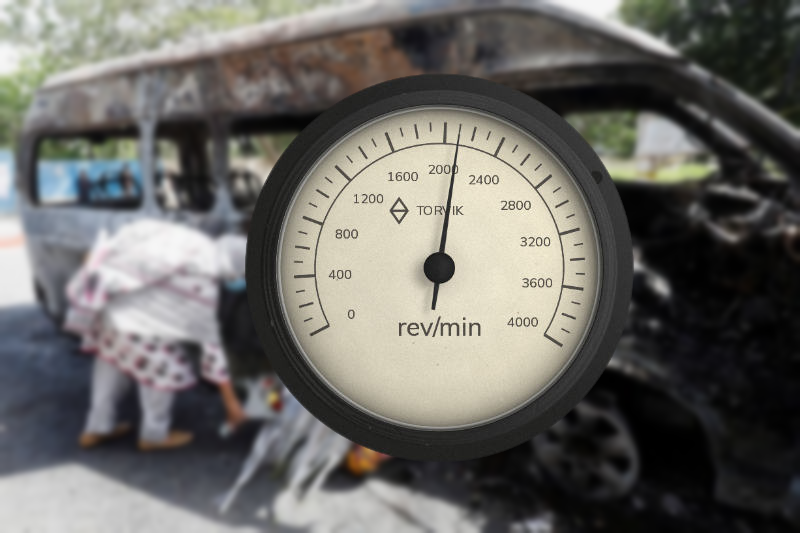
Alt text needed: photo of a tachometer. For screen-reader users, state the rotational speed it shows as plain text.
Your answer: 2100 rpm
